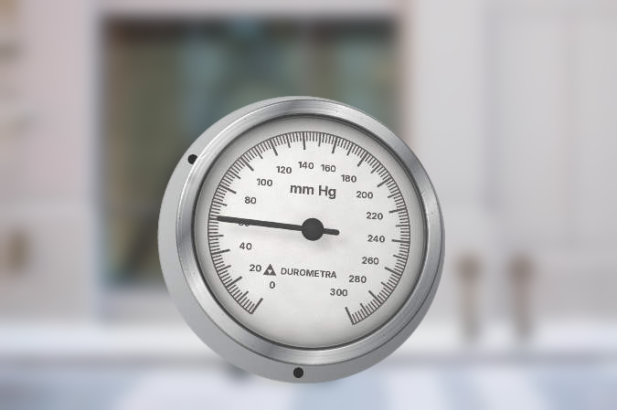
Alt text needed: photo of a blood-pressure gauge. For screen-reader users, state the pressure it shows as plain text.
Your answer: 60 mmHg
